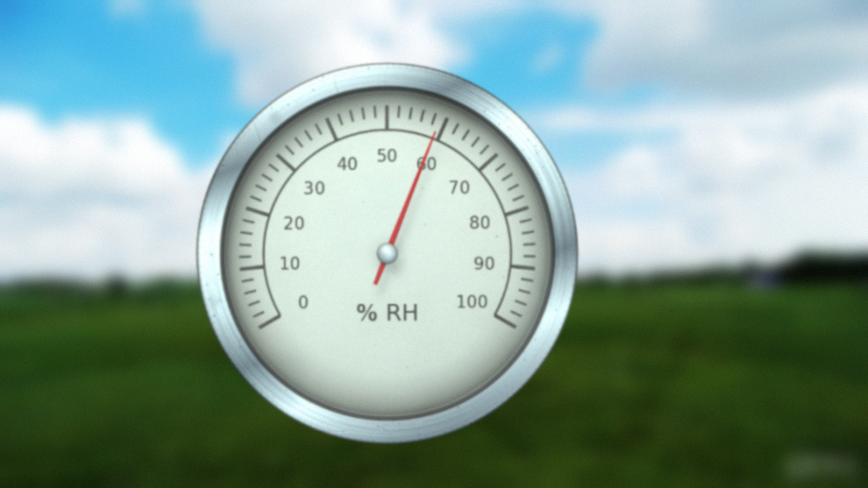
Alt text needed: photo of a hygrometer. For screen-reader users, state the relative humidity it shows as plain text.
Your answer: 59 %
